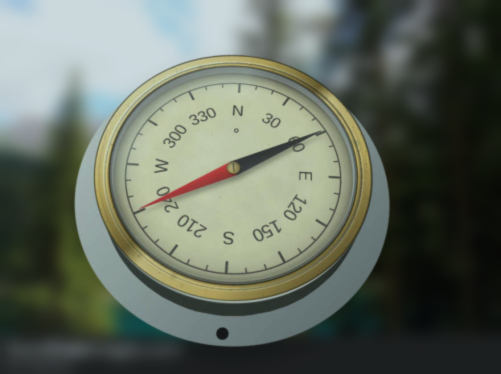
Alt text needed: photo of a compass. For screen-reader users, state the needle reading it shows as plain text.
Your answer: 240 °
